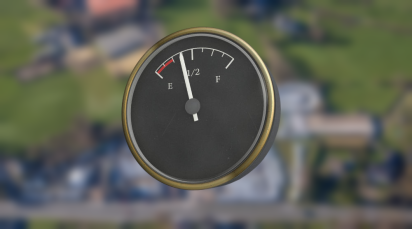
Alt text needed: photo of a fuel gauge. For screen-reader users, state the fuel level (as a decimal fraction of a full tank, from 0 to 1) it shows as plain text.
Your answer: 0.375
